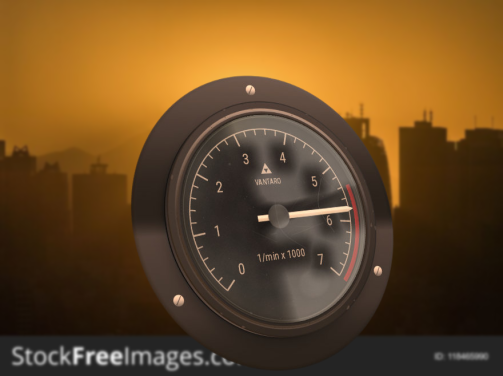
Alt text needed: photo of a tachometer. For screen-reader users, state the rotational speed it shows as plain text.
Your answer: 5800 rpm
